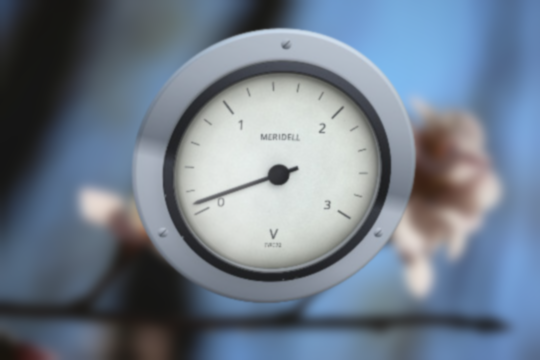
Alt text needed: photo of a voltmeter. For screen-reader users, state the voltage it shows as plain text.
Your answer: 0.1 V
